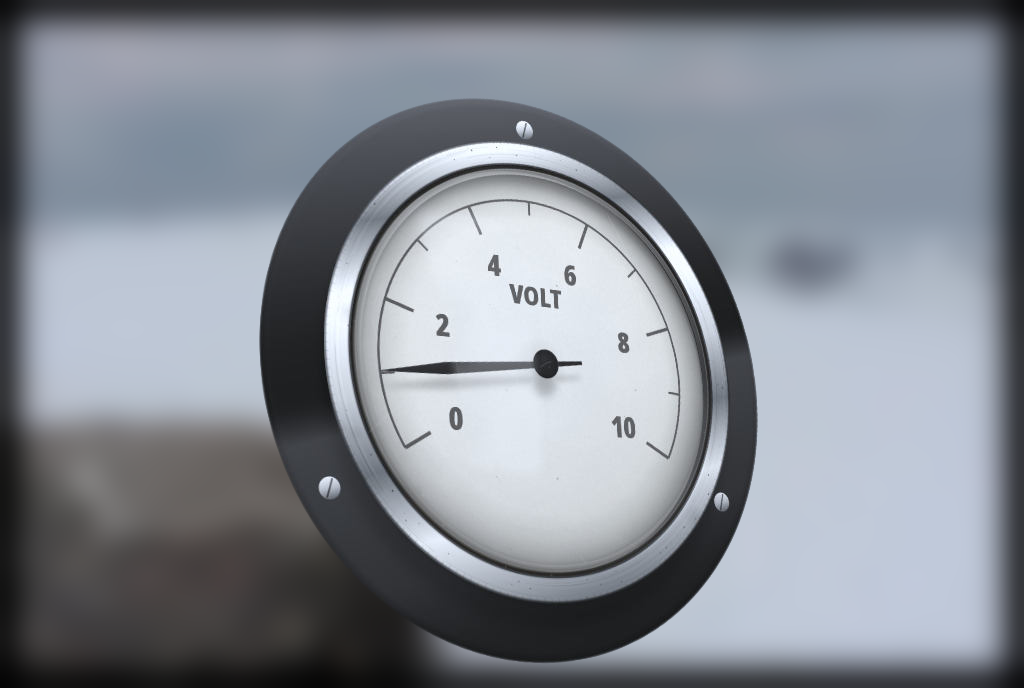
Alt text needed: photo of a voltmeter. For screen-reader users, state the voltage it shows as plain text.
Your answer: 1 V
